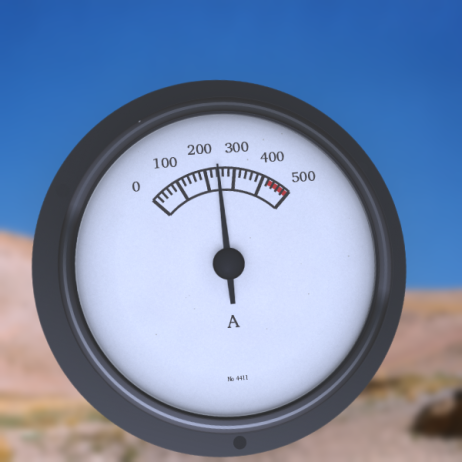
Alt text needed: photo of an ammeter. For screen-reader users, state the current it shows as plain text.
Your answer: 240 A
